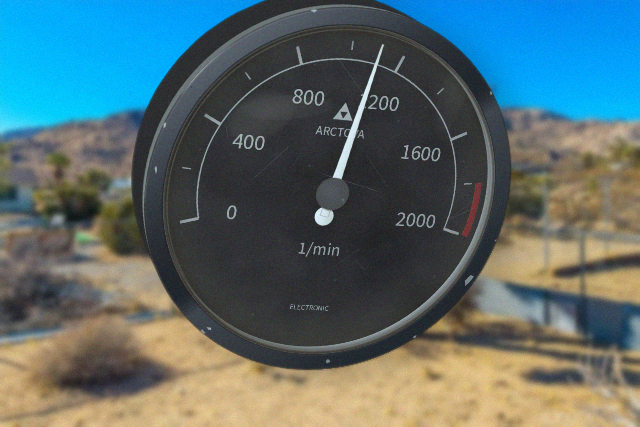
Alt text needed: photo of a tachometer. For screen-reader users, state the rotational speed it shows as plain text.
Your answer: 1100 rpm
